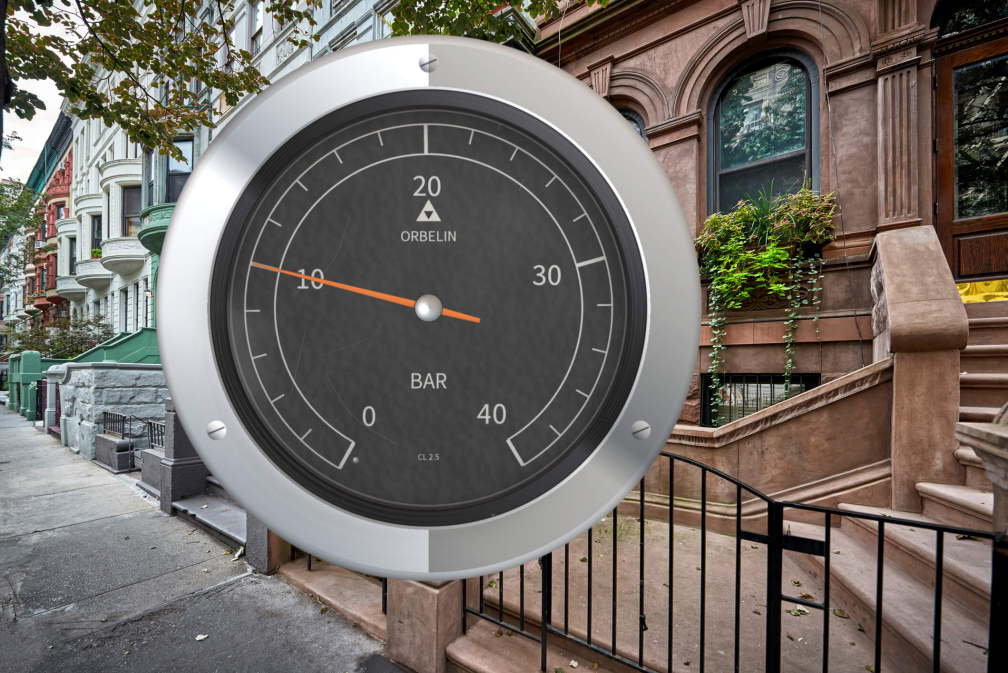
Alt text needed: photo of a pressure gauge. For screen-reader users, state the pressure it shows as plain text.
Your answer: 10 bar
